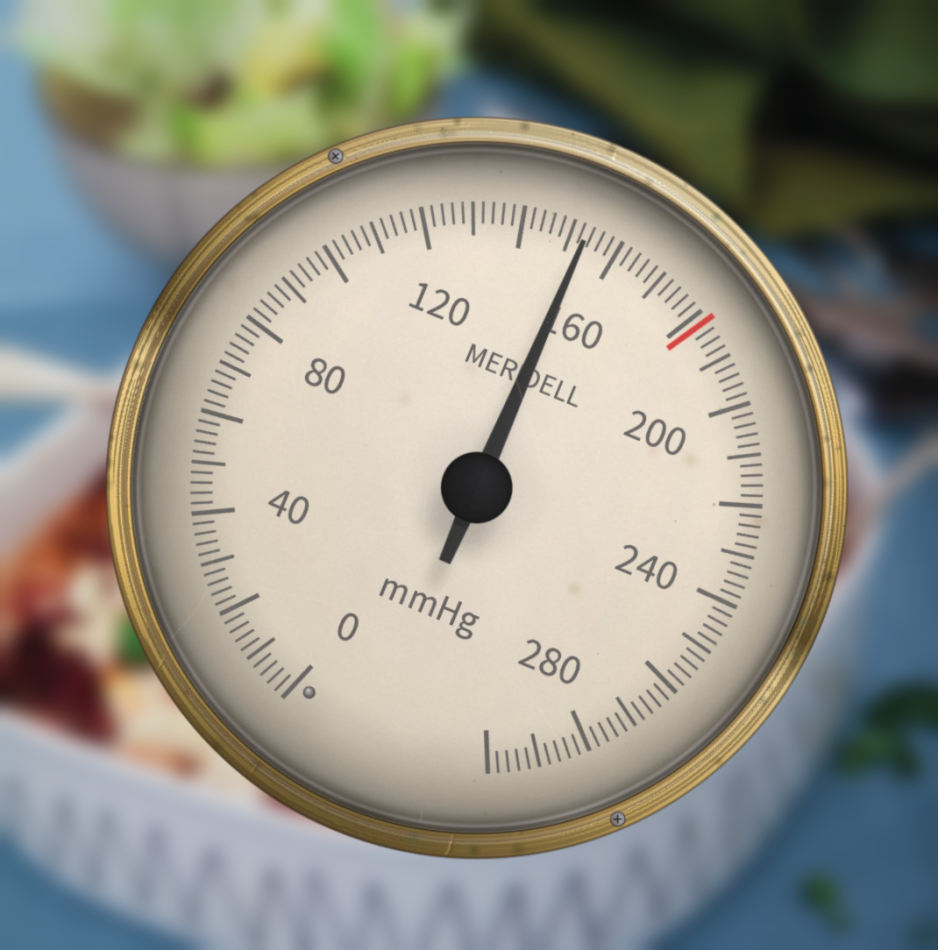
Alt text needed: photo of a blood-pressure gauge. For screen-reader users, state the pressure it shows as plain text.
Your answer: 153 mmHg
